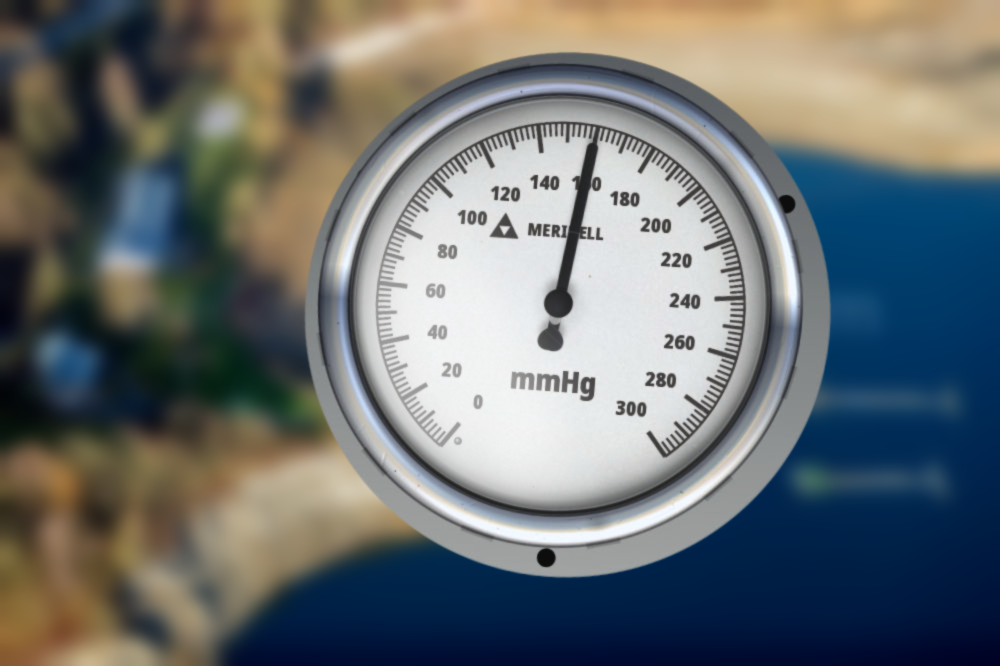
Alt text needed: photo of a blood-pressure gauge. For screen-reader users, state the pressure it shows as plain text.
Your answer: 160 mmHg
